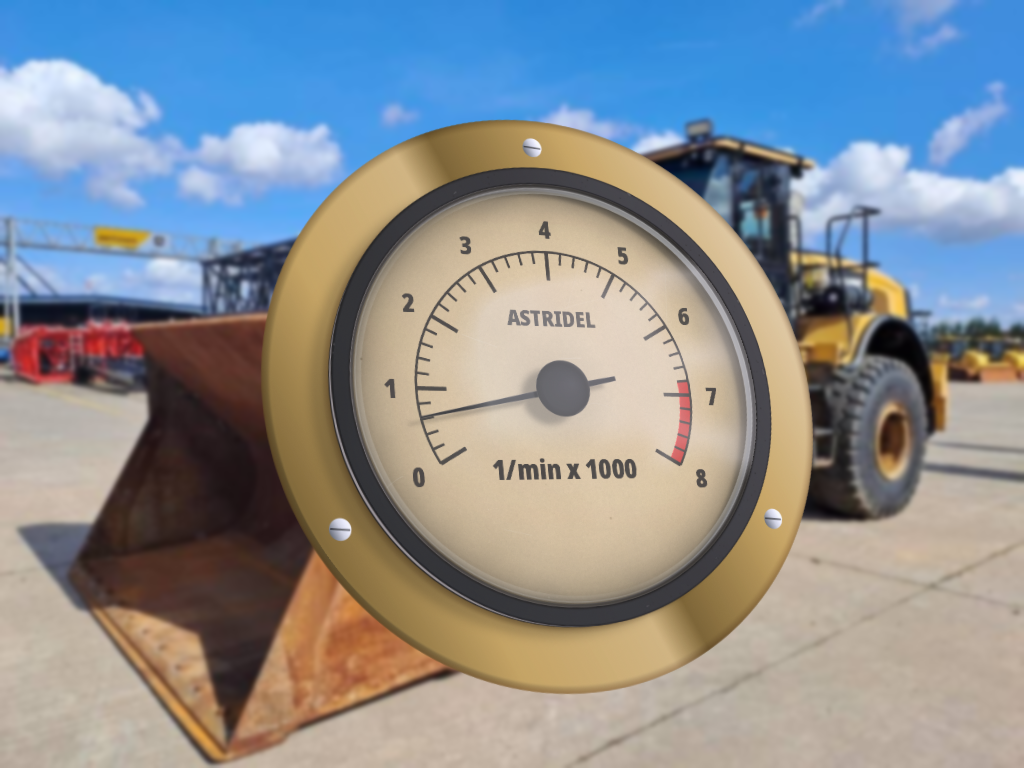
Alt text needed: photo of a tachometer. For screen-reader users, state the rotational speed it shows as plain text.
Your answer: 600 rpm
